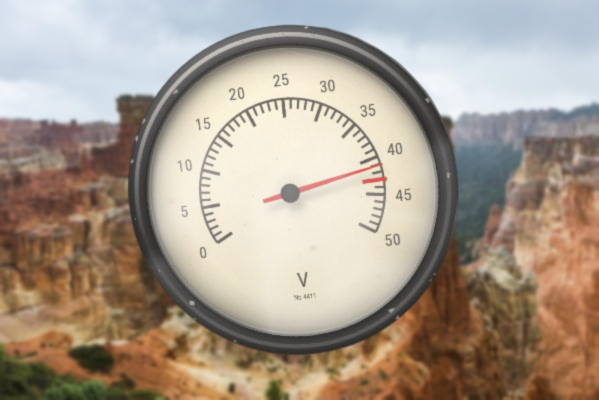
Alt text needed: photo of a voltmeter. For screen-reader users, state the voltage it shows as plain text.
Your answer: 41 V
